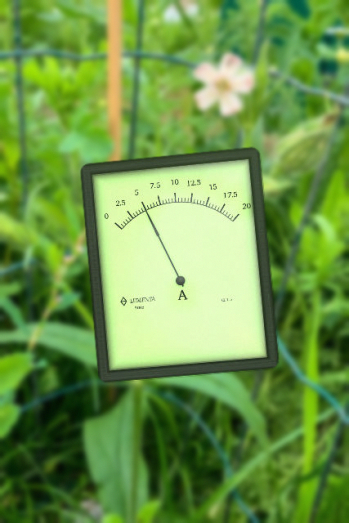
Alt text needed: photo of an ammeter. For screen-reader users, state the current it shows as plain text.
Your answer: 5 A
